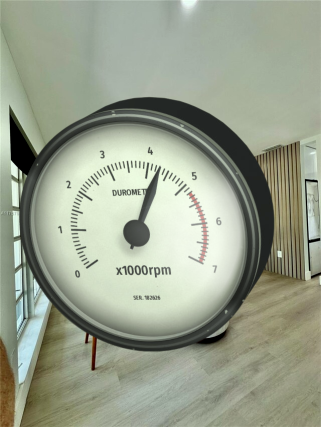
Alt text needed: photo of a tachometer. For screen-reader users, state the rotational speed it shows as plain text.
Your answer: 4300 rpm
